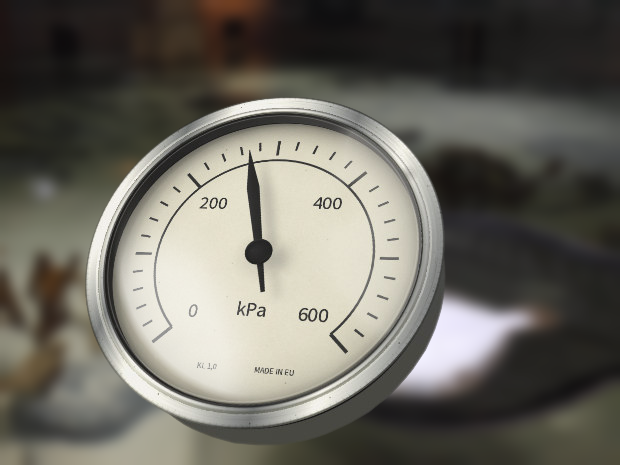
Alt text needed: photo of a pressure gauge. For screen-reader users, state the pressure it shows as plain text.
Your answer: 270 kPa
